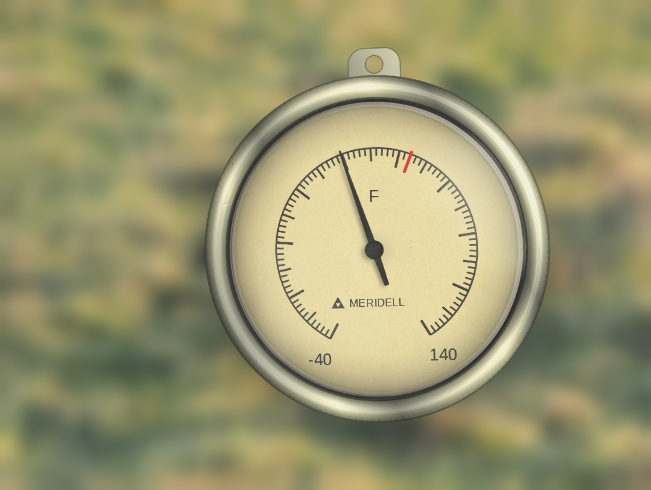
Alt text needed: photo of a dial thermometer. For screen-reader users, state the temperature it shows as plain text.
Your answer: 40 °F
